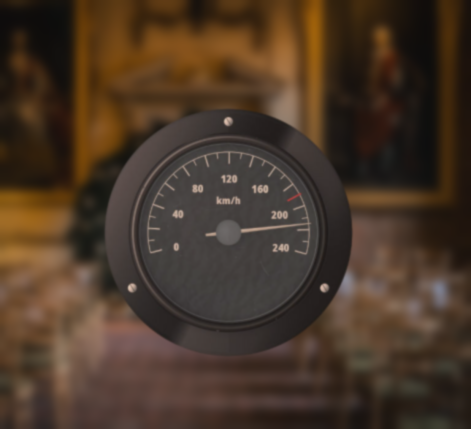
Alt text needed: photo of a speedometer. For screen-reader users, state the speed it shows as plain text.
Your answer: 215 km/h
